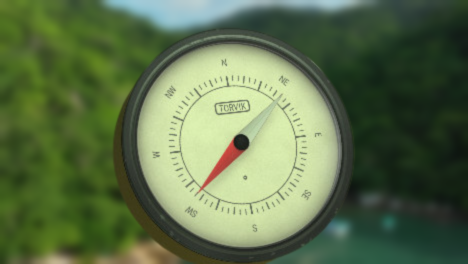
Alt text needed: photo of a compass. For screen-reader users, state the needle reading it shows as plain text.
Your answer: 230 °
